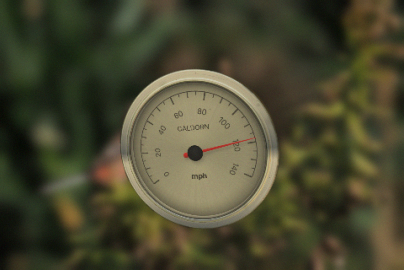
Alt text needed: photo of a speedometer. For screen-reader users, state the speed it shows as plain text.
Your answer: 117.5 mph
